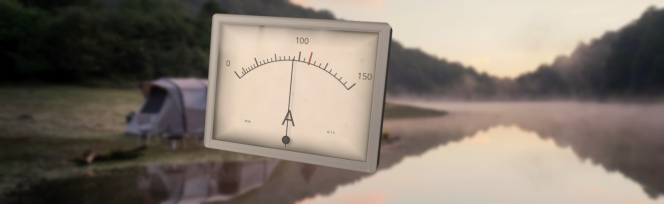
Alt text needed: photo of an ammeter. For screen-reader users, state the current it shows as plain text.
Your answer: 95 A
